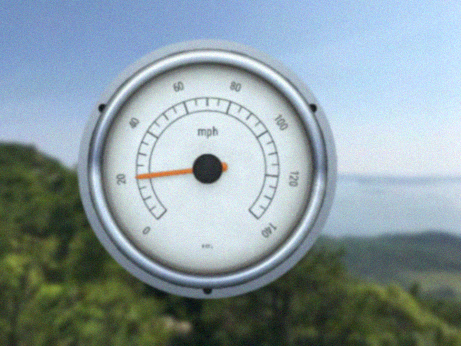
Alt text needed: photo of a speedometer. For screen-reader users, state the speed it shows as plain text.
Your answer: 20 mph
